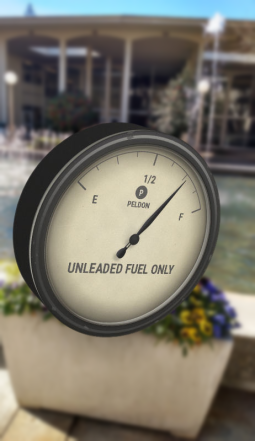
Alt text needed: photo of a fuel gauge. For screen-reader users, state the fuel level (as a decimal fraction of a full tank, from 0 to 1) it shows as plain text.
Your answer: 0.75
